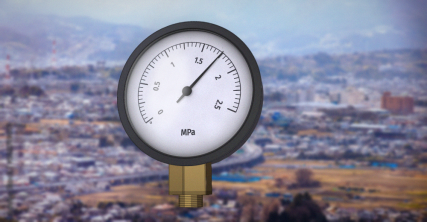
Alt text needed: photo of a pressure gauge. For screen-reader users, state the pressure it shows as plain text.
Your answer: 1.75 MPa
